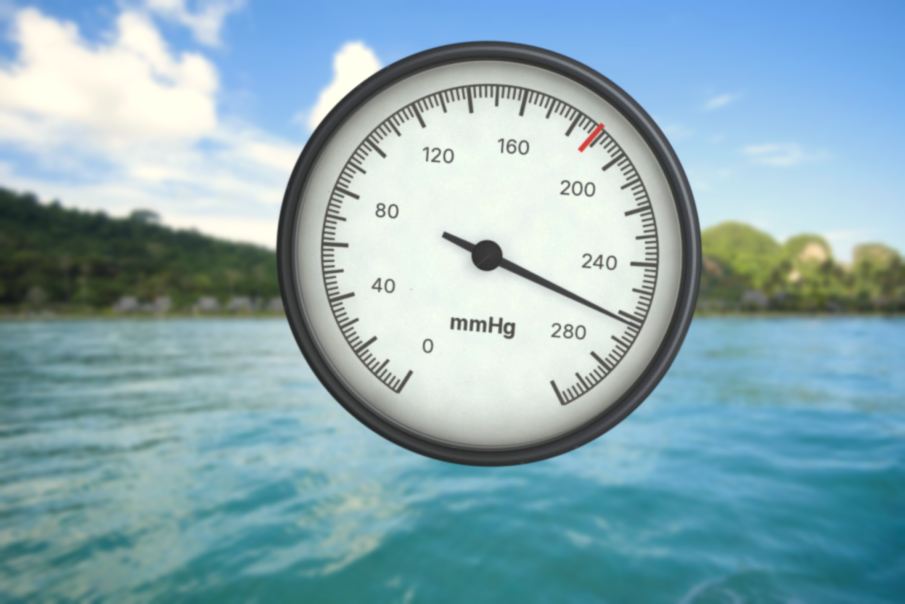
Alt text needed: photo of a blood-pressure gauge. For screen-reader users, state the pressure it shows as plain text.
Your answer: 262 mmHg
